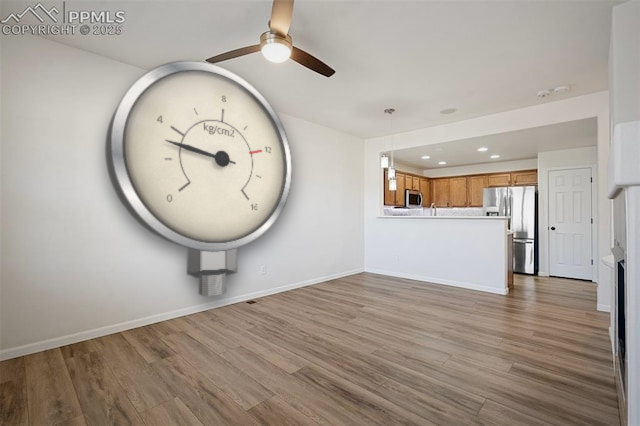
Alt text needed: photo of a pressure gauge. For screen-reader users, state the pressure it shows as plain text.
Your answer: 3 kg/cm²
